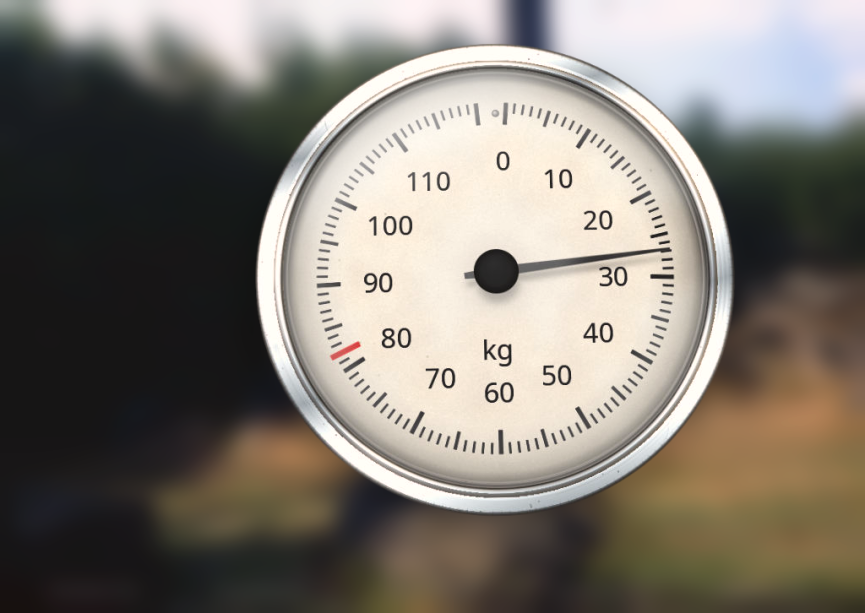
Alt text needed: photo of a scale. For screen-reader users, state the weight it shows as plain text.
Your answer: 27 kg
